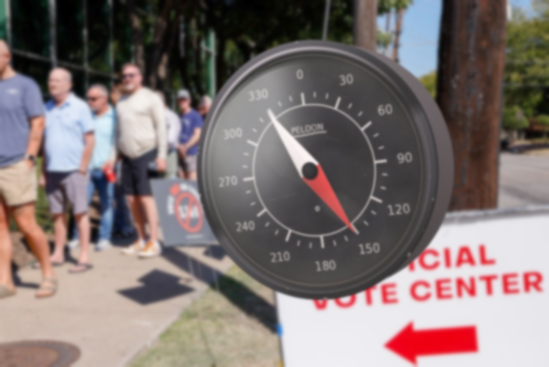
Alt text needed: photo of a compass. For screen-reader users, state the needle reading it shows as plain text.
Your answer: 150 °
